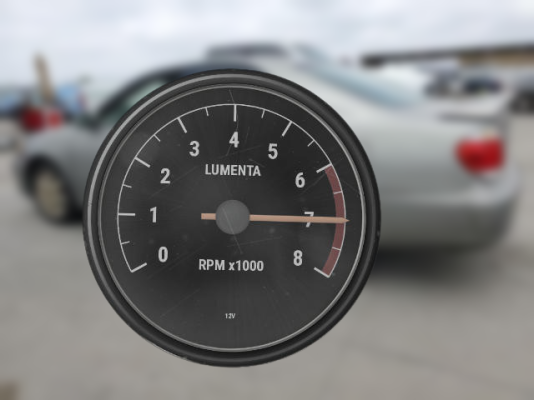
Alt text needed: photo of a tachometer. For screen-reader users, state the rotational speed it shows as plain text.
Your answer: 7000 rpm
